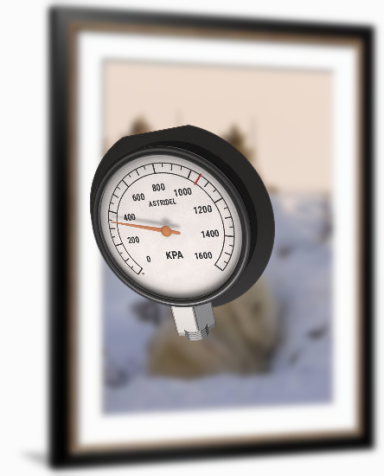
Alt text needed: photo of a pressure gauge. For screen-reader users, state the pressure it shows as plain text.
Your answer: 350 kPa
